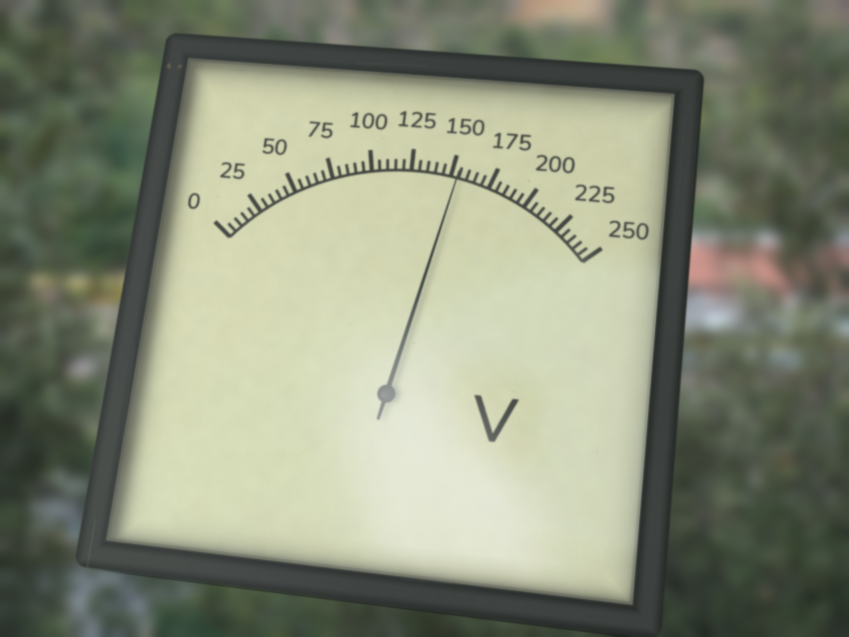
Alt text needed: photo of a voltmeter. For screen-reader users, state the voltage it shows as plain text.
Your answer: 155 V
